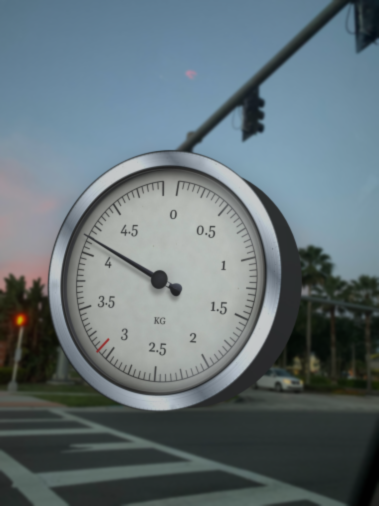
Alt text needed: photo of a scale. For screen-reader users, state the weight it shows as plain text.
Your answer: 4.15 kg
